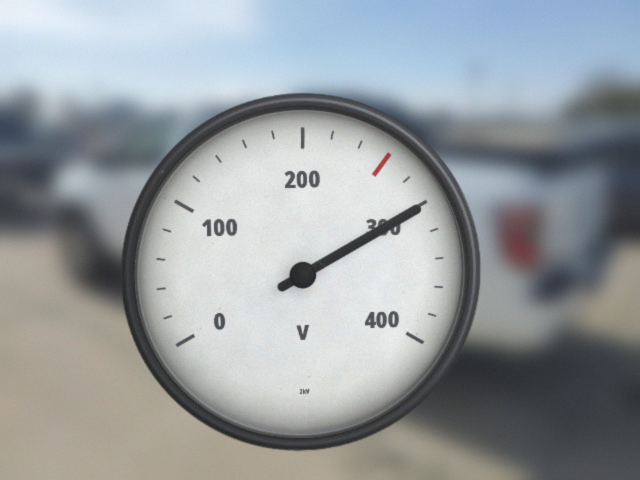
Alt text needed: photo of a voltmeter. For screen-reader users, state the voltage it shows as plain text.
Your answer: 300 V
